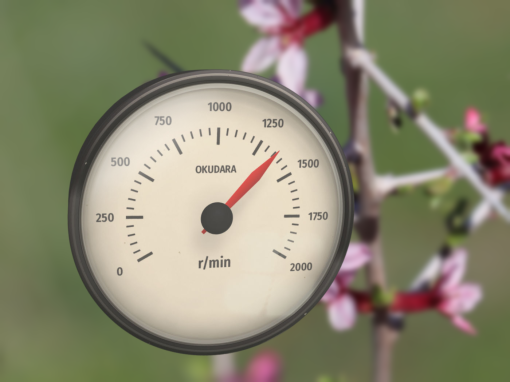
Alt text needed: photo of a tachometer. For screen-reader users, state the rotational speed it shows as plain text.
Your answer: 1350 rpm
